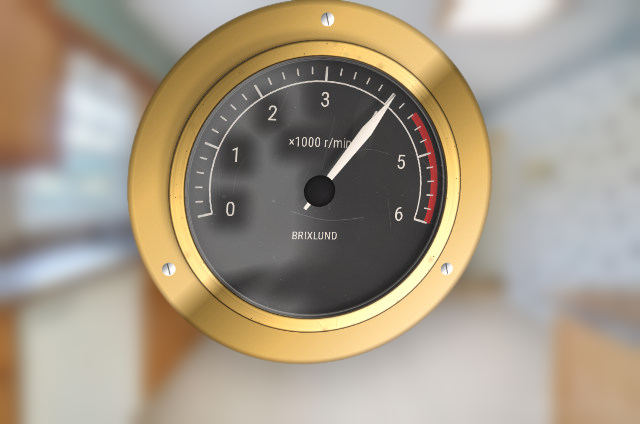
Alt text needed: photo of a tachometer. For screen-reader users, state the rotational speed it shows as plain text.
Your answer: 4000 rpm
